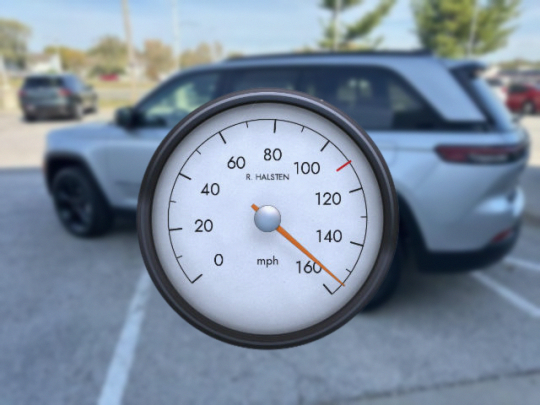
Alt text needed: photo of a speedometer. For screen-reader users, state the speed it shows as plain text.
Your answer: 155 mph
